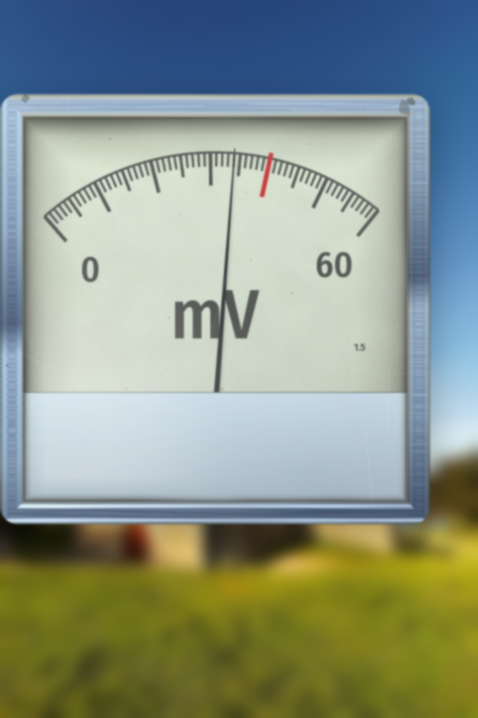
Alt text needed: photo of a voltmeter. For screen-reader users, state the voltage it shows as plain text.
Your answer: 34 mV
